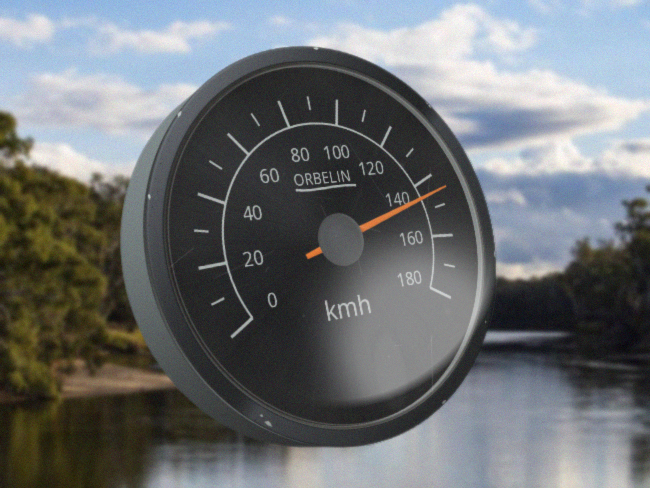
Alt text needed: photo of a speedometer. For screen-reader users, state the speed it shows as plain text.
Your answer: 145 km/h
